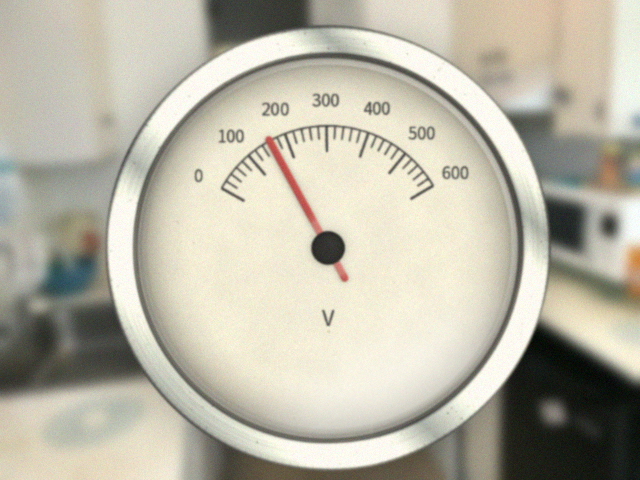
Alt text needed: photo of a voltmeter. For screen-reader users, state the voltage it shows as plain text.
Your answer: 160 V
